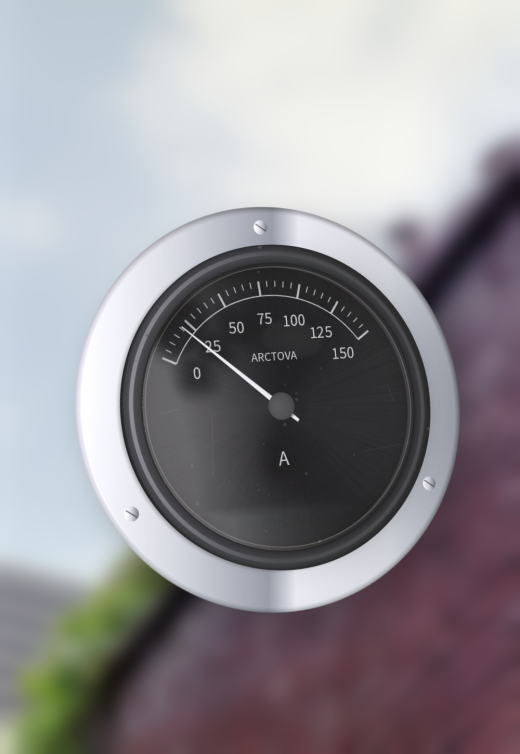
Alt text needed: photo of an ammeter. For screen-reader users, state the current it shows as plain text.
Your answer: 20 A
